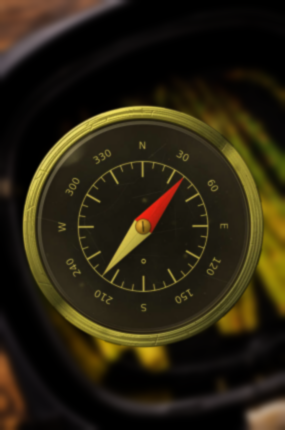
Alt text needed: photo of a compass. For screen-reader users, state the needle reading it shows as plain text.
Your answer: 40 °
